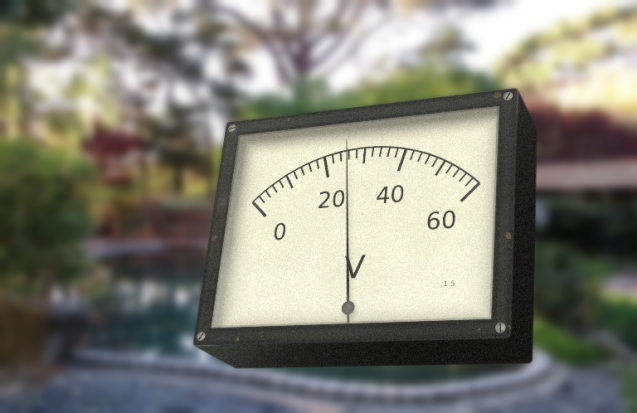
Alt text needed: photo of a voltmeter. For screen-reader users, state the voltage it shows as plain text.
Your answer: 26 V
